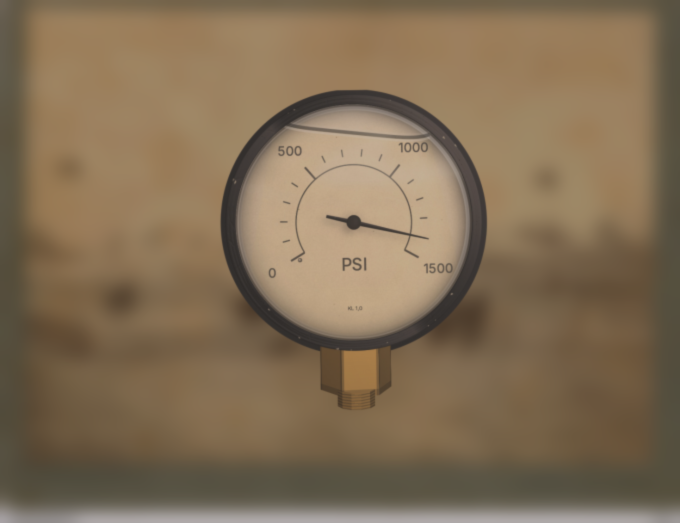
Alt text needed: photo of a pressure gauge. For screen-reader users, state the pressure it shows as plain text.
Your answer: 1400 psi
